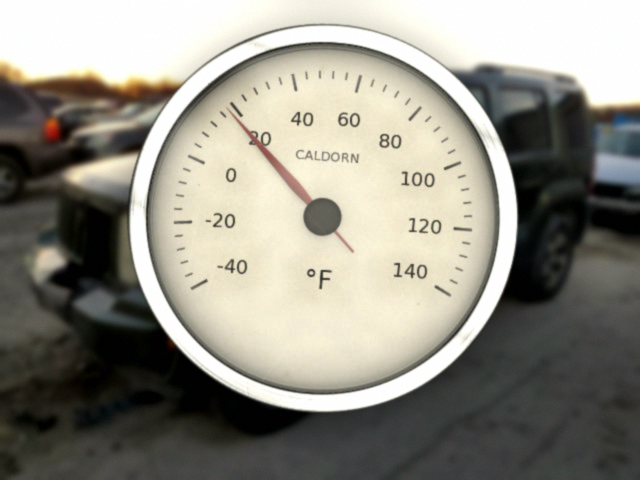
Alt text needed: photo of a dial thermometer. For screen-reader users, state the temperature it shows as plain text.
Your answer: 18 °F
